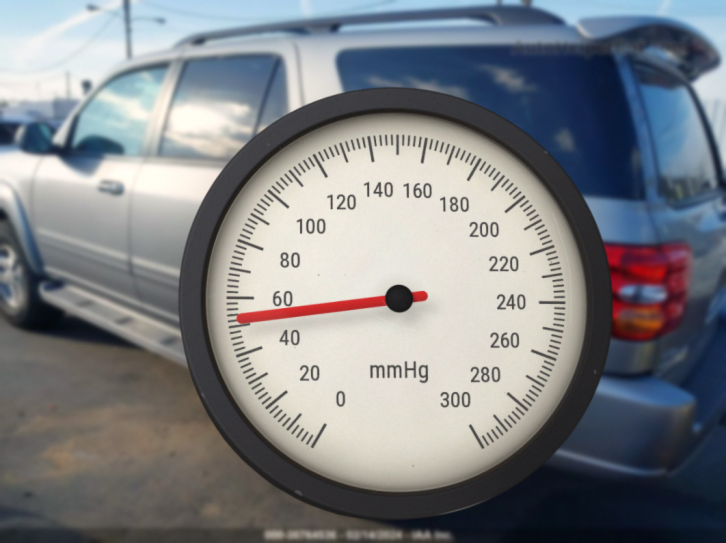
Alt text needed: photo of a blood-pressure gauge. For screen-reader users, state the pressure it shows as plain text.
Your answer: 52 mmHg
